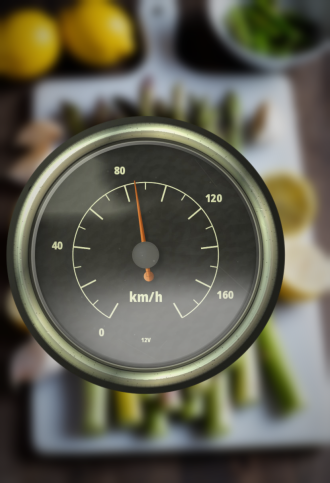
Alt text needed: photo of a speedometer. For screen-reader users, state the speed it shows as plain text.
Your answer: 85 km/h
